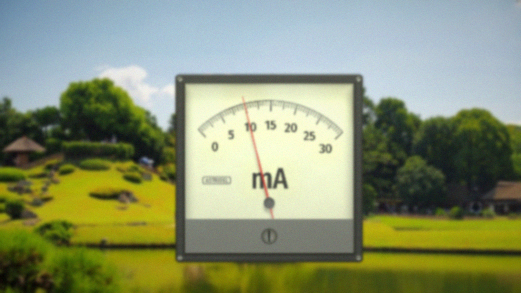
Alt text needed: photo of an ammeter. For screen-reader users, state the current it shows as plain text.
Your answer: 10 mA
